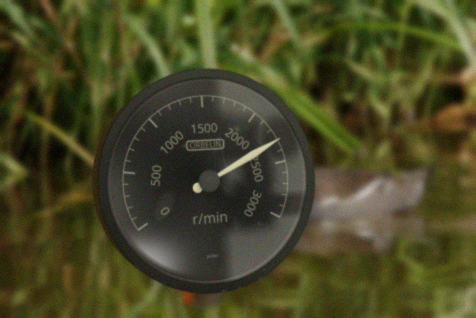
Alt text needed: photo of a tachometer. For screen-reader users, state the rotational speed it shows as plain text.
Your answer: 2300 rpm
